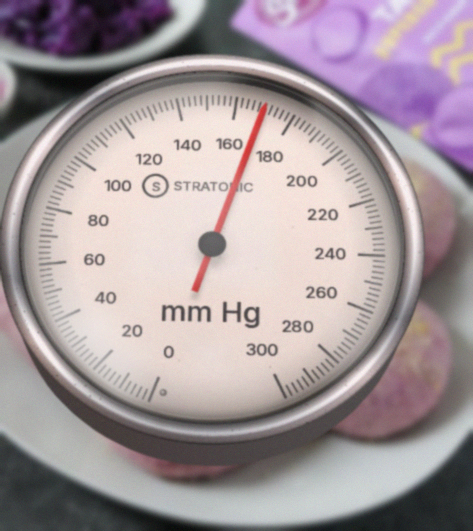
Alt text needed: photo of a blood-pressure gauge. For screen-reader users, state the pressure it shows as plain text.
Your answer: 170 mmHg
